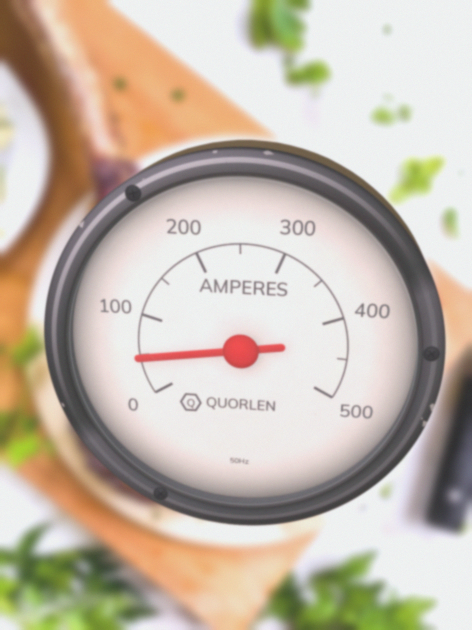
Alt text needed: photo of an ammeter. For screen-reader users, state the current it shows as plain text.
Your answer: 50 A
